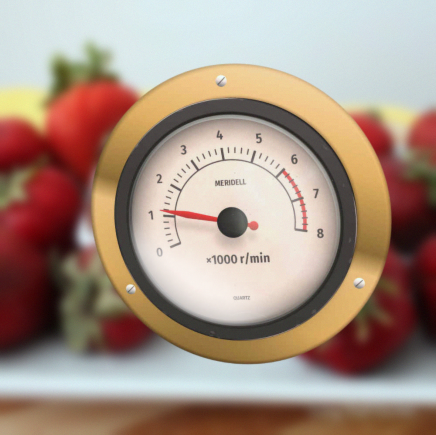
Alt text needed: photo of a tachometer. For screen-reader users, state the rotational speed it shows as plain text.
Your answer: 1200 rpm
